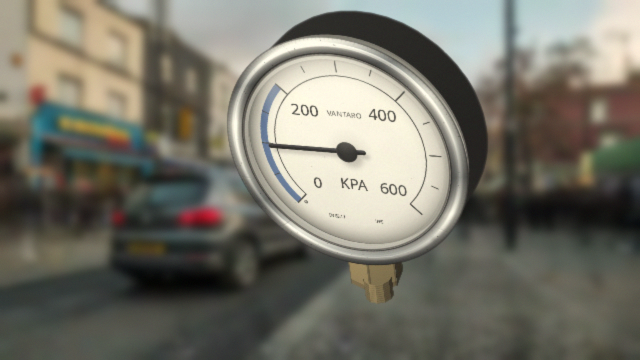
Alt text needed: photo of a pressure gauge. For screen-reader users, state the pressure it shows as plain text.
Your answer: 100 kPa
